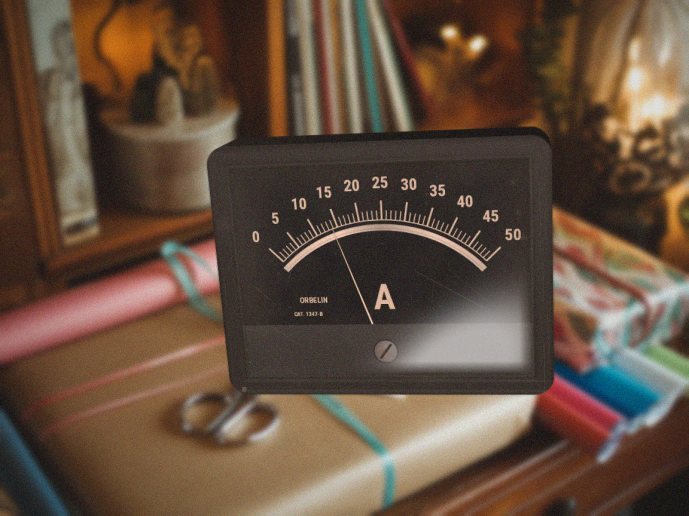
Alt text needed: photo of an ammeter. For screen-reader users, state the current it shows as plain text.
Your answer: 14 A
